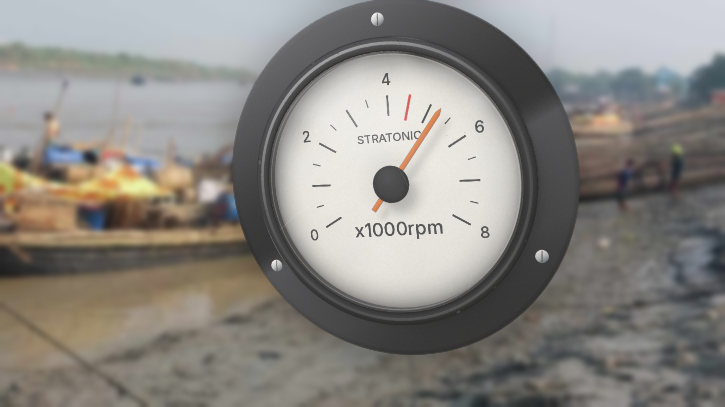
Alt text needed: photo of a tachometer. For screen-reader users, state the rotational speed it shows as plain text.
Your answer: 5250 rpm
